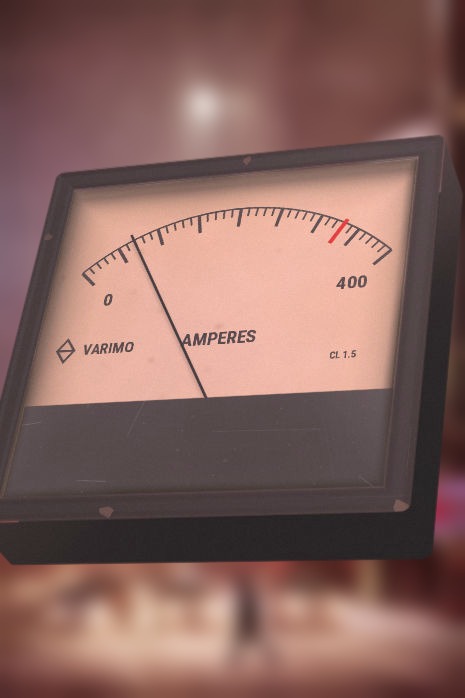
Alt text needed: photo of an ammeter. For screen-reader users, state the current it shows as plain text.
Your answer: 70 A
